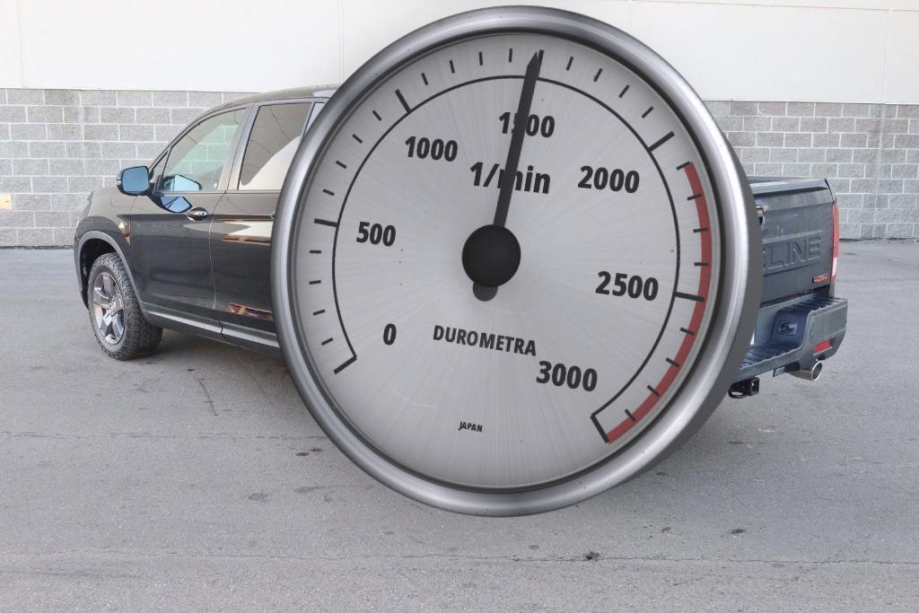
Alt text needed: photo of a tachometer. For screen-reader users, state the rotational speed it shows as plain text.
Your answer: 1500 rpm
